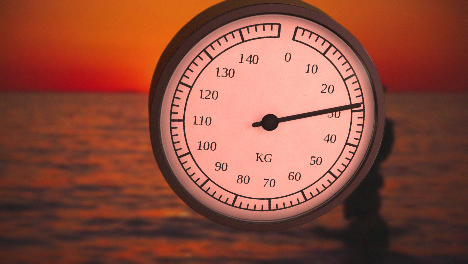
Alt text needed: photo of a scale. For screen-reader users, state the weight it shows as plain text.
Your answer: 28 kg
